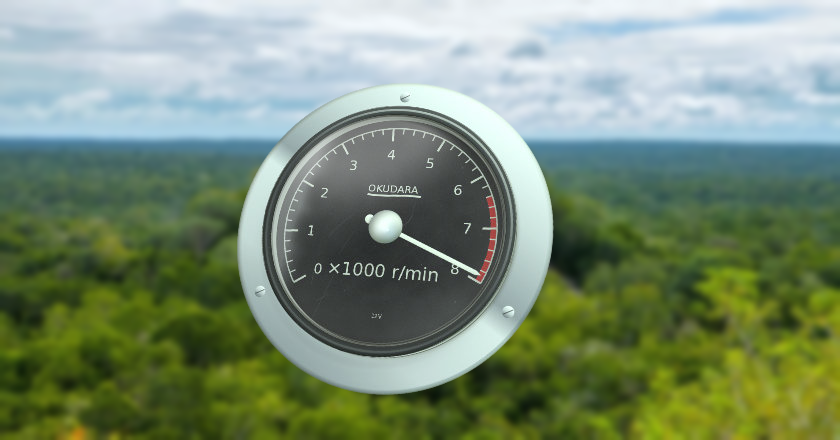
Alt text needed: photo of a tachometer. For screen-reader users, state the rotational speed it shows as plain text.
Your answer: 7900 rpm
